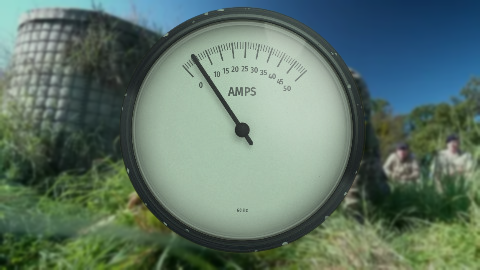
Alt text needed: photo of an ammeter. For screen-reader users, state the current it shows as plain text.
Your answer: 5 A
